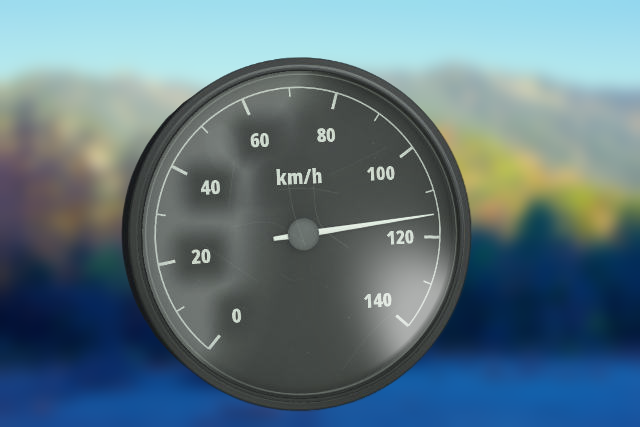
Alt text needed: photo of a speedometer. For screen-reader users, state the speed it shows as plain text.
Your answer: 115 km/h
